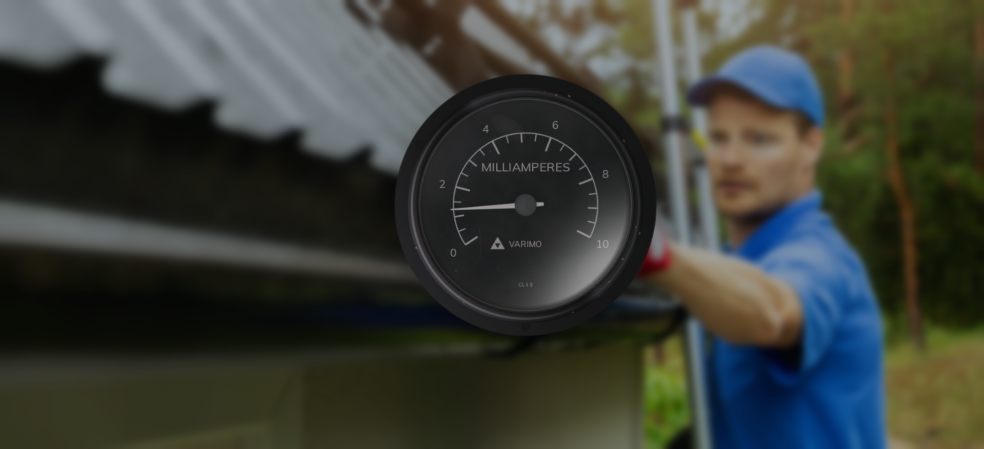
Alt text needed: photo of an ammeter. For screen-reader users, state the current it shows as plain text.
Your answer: 1.25 mA
